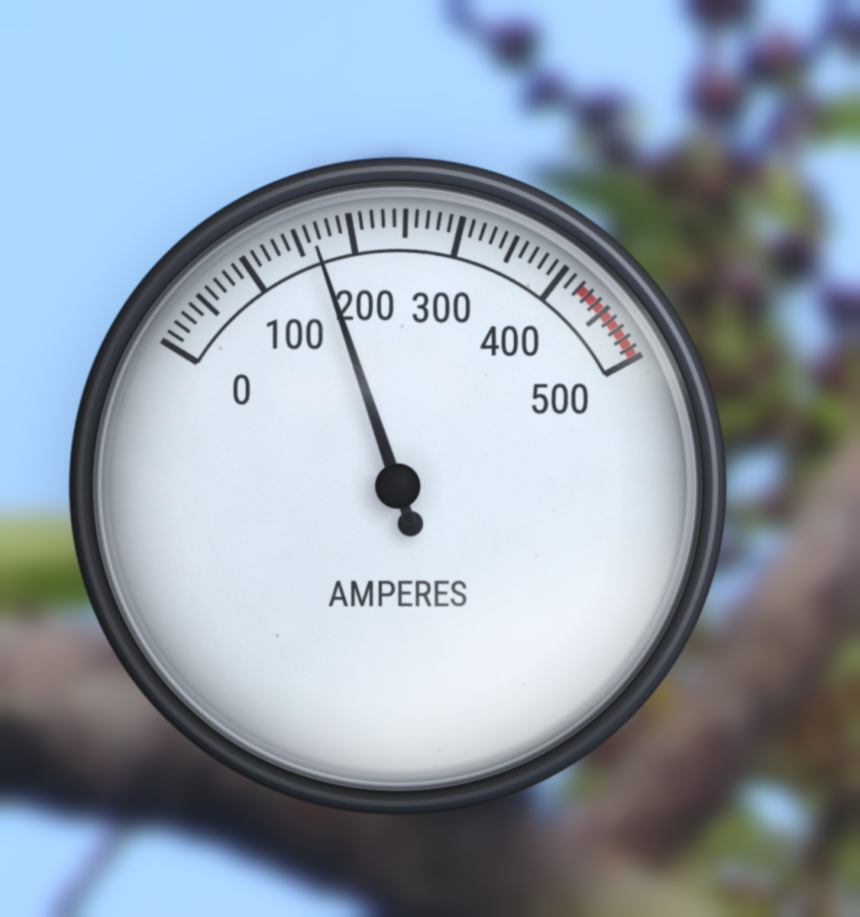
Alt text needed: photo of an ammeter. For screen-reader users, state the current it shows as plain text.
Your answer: 165 A
